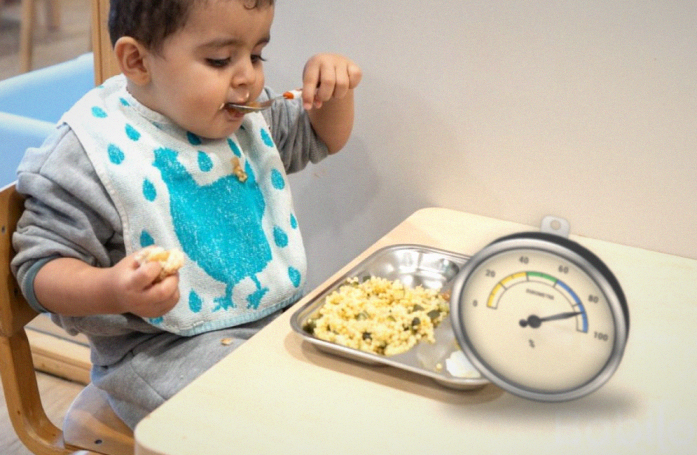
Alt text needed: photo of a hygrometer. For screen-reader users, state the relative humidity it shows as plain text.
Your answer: 85 %
